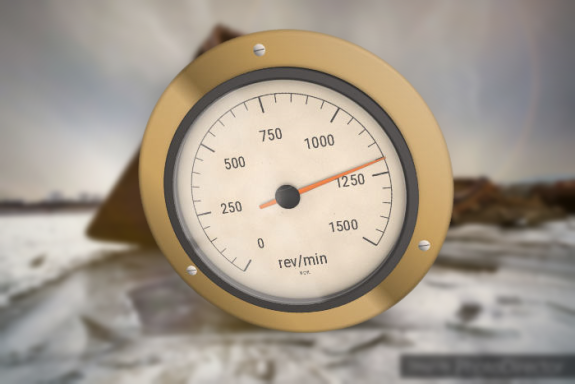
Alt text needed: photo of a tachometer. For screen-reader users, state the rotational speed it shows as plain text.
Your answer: 1200 rpm
